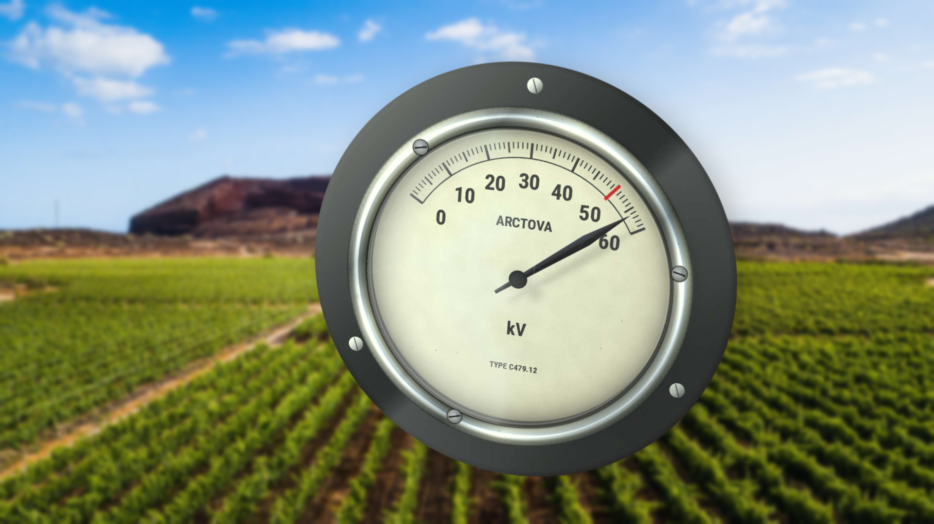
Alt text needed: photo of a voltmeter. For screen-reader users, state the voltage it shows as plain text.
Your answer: 56 kV
